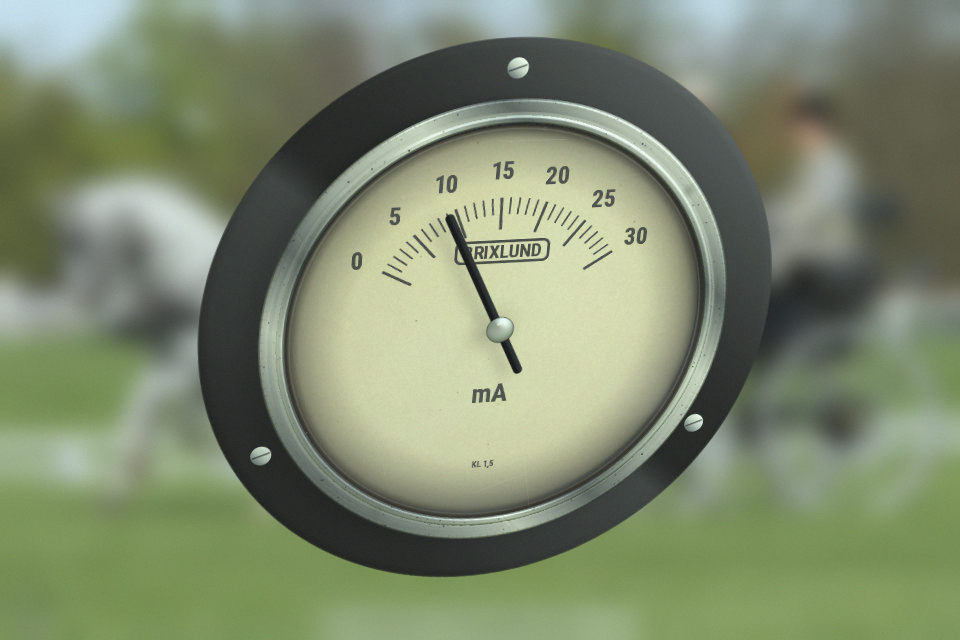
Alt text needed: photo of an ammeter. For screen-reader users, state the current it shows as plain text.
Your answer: 9 mA
